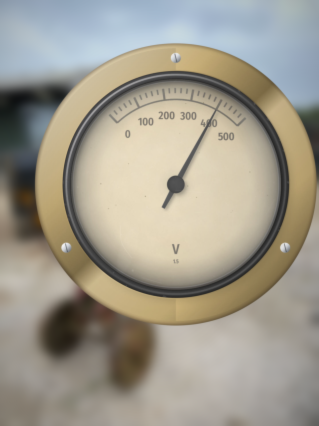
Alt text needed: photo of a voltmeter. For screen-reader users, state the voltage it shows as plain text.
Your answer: 400 V
